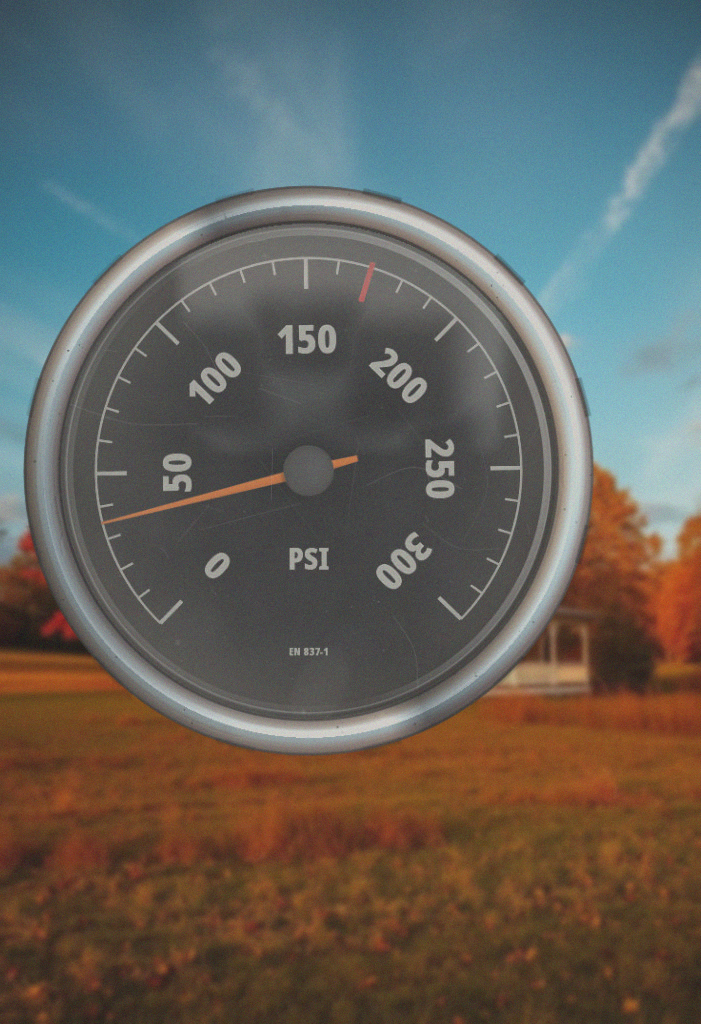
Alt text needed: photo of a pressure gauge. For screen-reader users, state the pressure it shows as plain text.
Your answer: 35 psi
